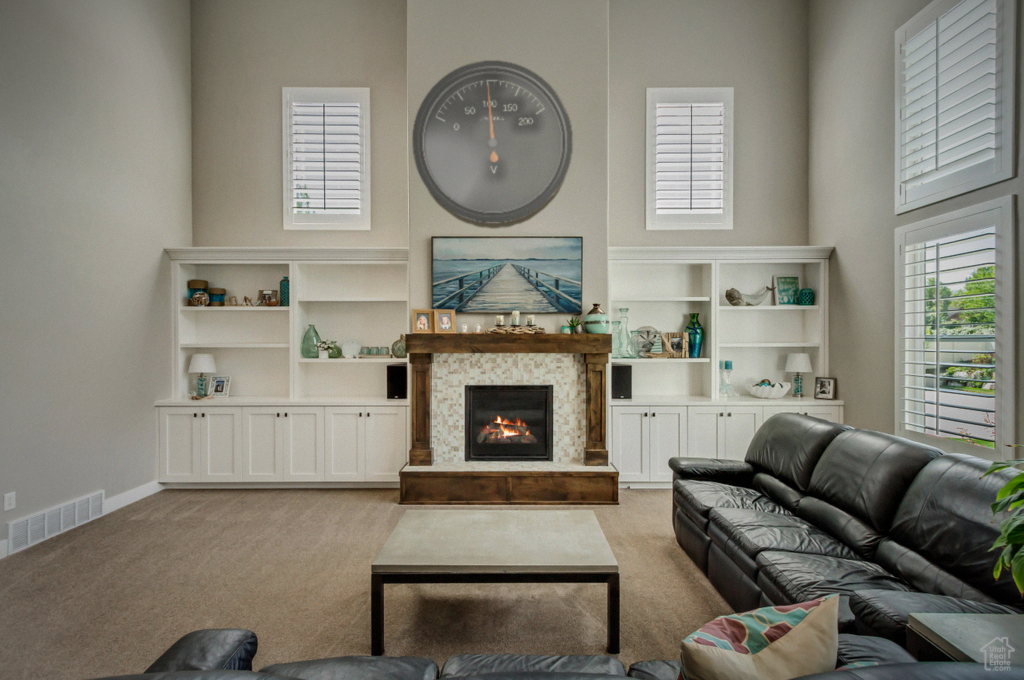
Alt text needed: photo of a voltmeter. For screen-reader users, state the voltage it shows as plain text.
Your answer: 100 V
